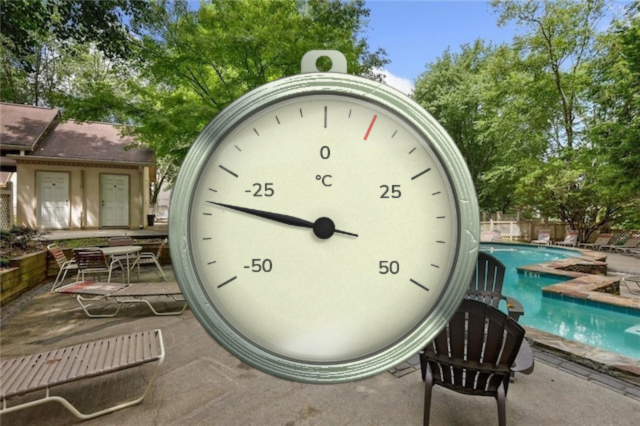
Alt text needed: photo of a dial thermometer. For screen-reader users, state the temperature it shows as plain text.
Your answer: -32.5 °C
